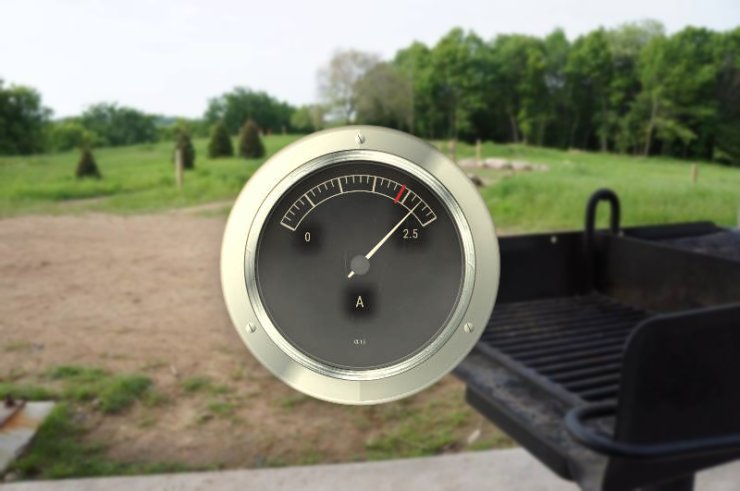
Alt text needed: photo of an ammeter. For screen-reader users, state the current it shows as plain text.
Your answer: 2.2 A
